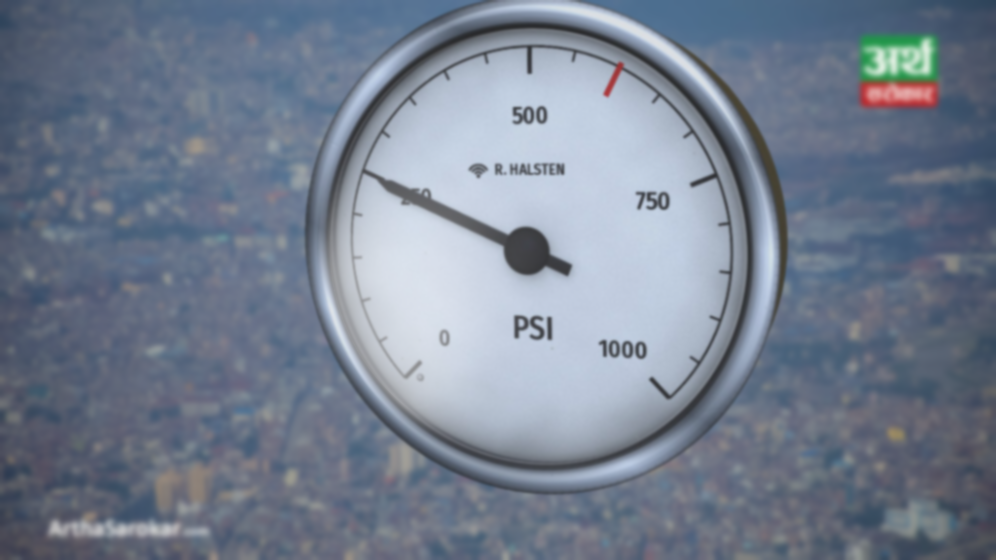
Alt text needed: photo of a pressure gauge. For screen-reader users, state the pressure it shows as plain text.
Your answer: 250 psi
